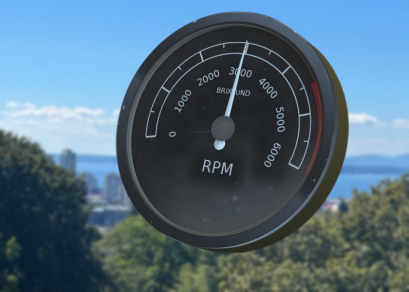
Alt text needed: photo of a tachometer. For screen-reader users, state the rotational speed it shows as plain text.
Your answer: 3000 rpm
